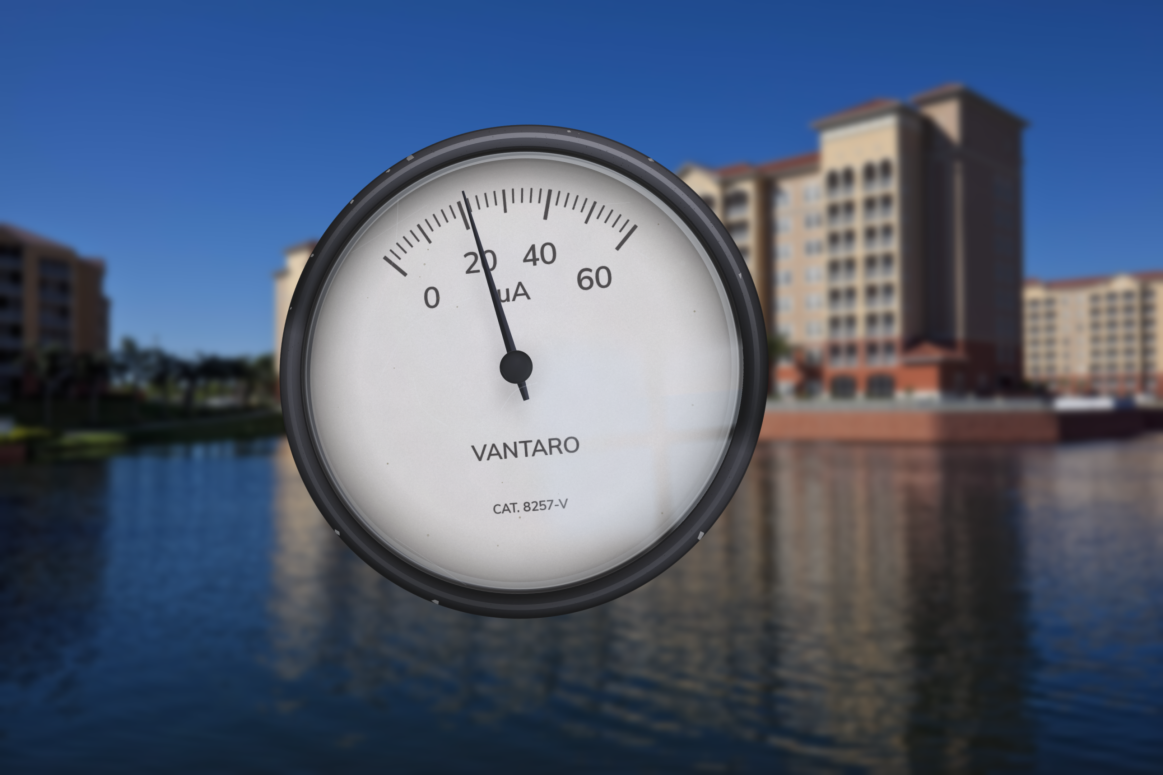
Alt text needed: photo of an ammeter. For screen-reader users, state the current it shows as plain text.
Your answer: 22 µA
